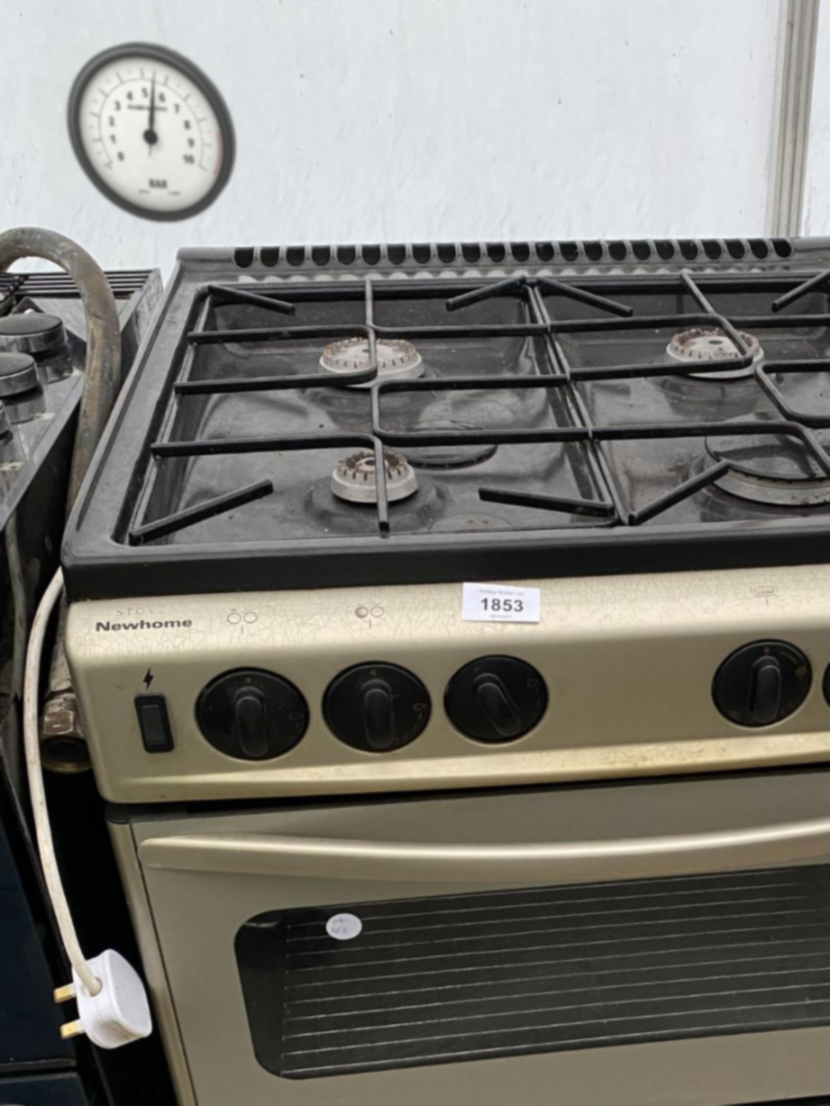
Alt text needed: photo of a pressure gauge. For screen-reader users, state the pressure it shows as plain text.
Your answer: 5.5 bar
